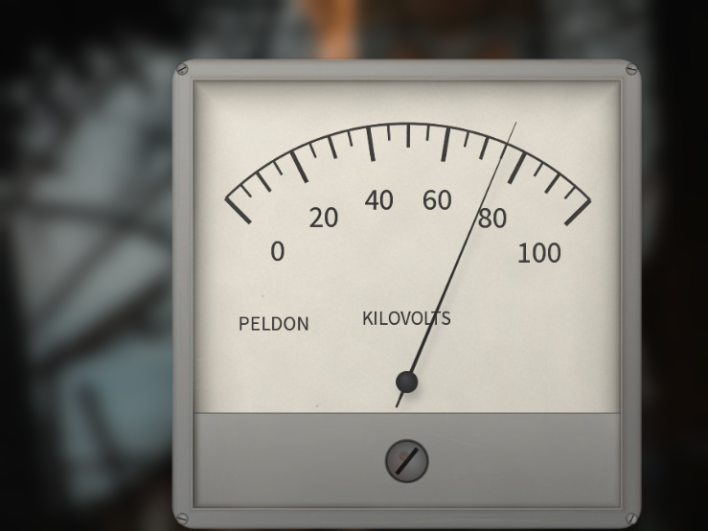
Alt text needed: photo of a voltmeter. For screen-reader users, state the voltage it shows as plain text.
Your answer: 75 kV
